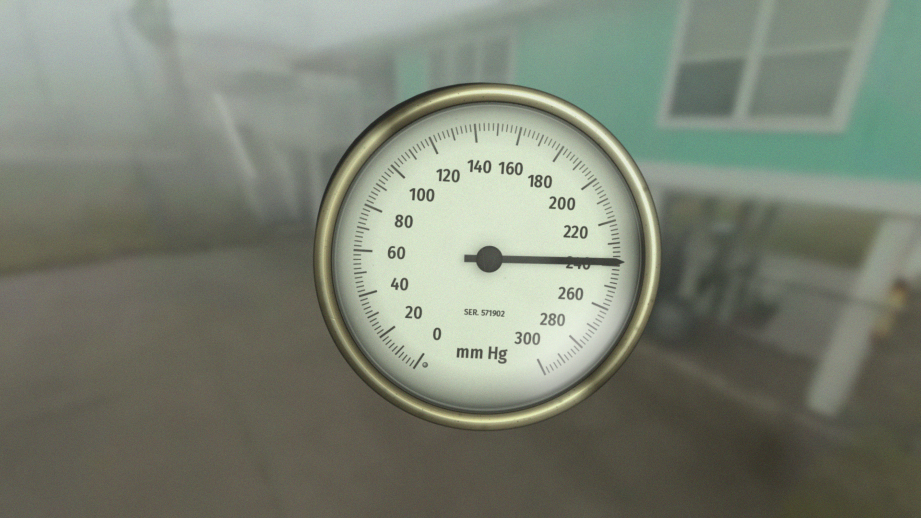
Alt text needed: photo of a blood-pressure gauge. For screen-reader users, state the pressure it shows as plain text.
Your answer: 238 mmHg
